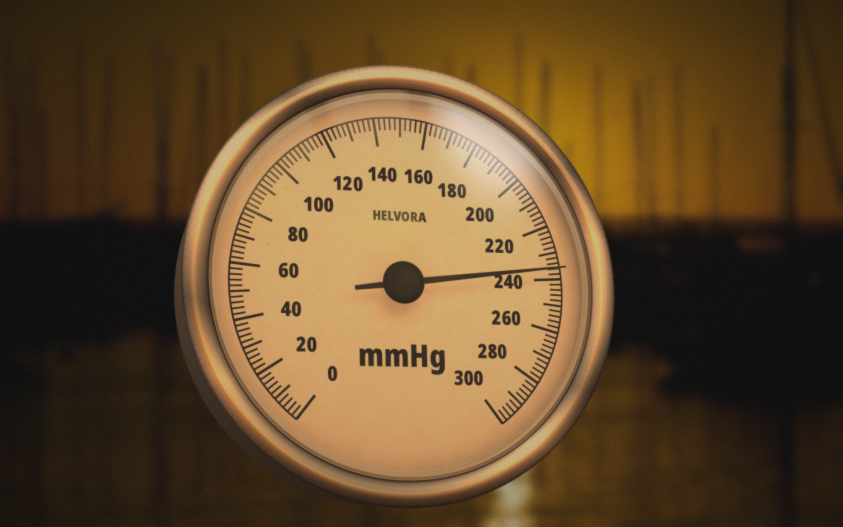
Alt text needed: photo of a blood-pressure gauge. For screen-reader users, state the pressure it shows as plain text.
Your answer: 236 mmHg
